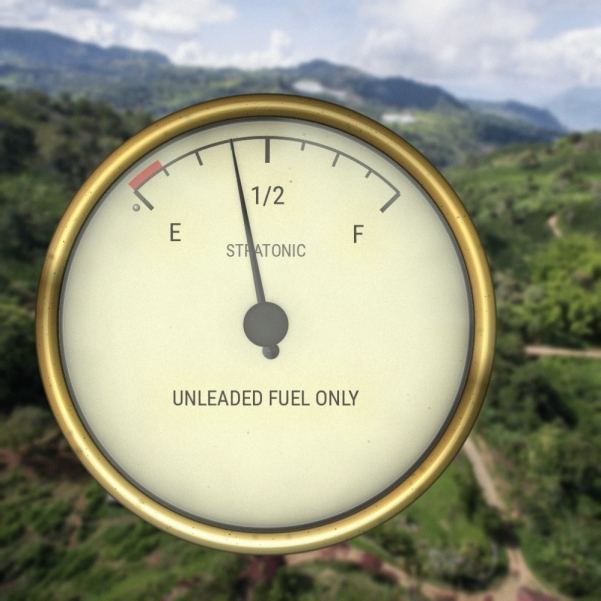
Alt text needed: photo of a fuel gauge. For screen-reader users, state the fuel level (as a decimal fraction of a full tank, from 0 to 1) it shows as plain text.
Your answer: 0.375
